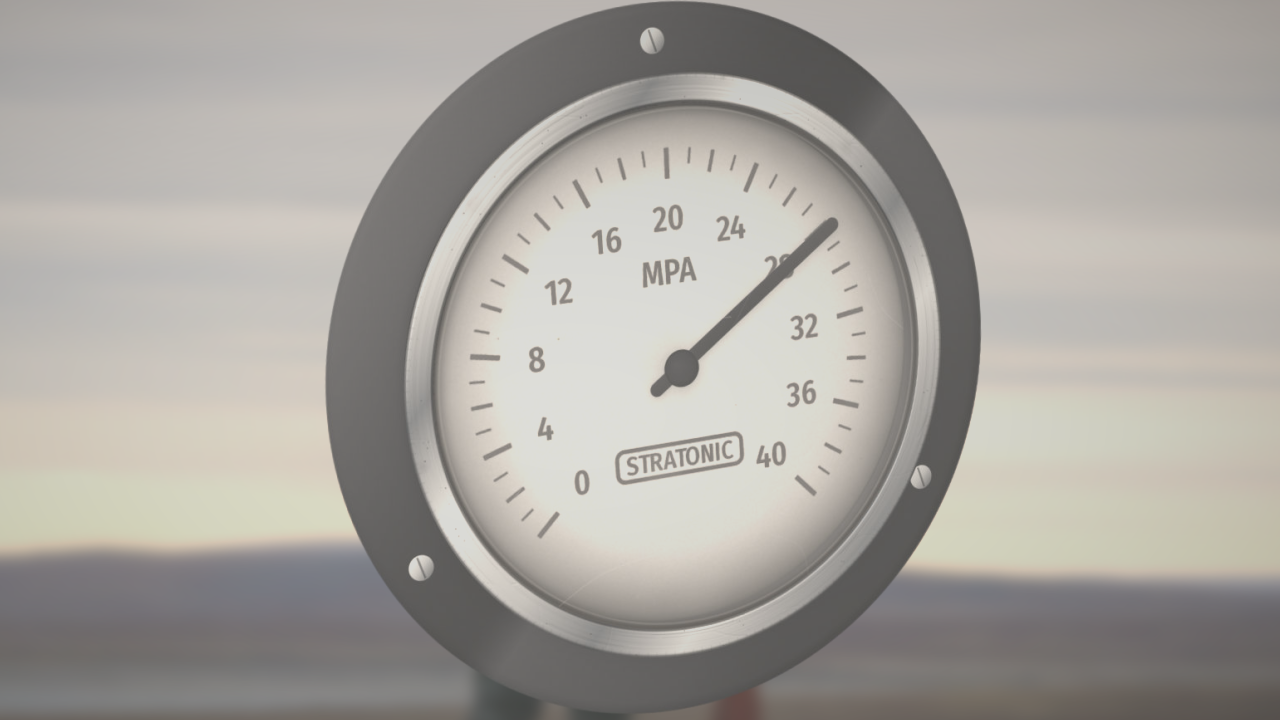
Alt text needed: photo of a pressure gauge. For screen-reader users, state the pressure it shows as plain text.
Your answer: 28 MPa
